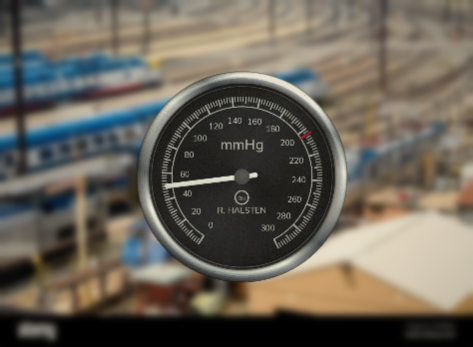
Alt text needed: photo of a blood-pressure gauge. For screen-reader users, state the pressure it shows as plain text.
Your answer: 50 mmHg
